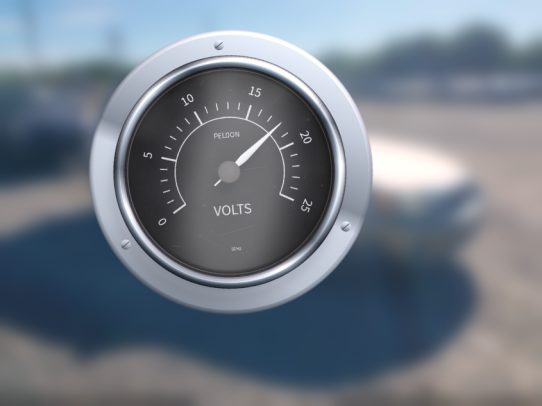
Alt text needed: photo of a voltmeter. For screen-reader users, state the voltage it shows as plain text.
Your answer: 18 V
